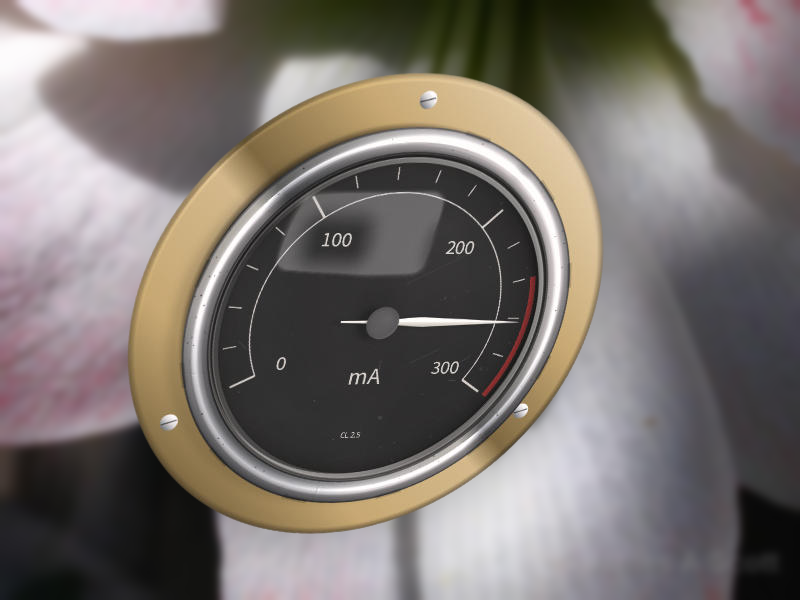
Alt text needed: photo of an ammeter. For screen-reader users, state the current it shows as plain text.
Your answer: 260 mA
